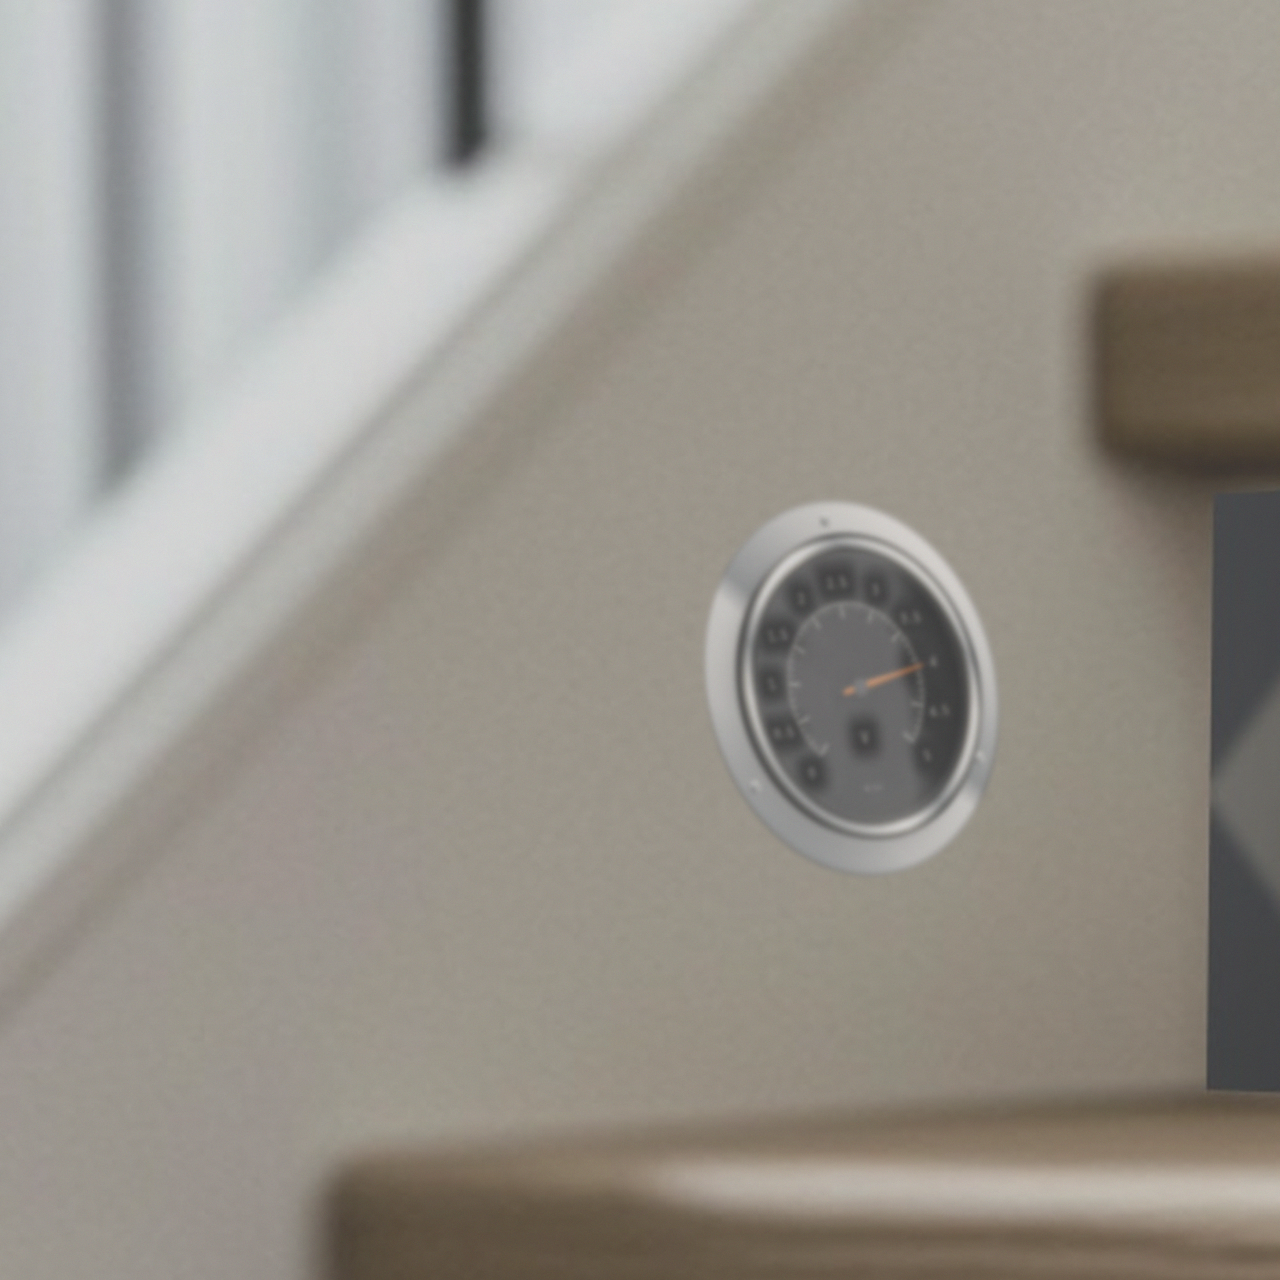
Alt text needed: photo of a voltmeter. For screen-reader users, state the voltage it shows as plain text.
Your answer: 4 V
